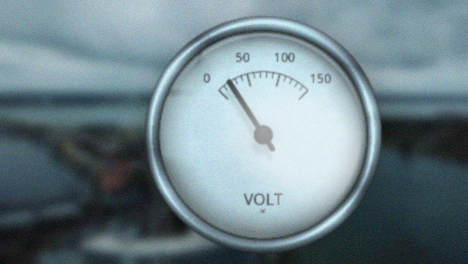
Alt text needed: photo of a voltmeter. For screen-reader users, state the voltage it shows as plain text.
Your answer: 20 V
